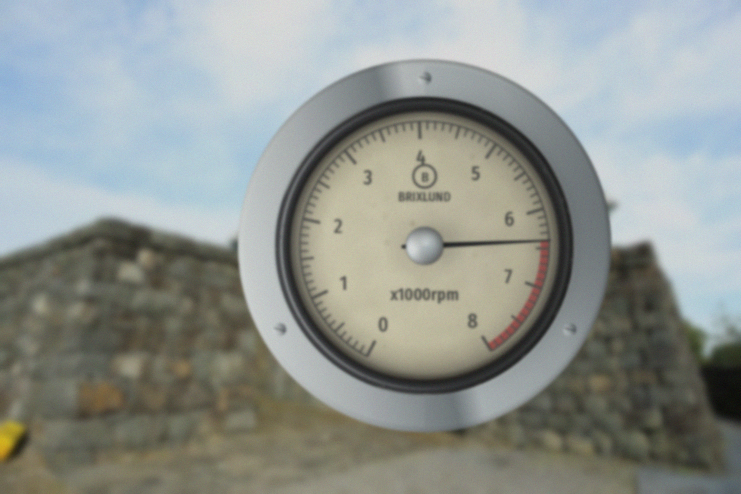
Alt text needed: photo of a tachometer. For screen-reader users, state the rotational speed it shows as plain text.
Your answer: 6400 rpm
